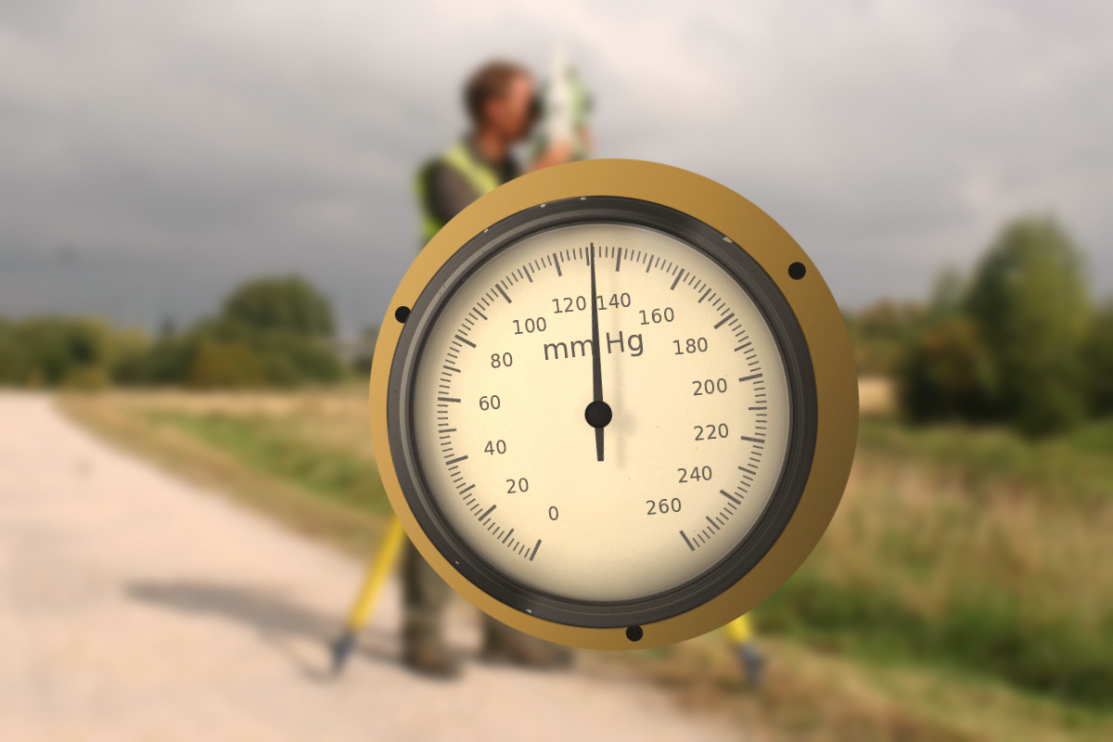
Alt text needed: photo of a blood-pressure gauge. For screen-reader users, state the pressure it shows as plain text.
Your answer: 132 mmHg
